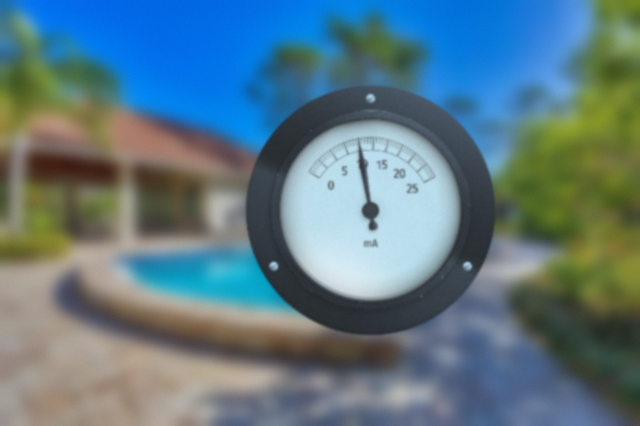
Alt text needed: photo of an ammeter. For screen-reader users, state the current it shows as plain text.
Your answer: 10 mA
